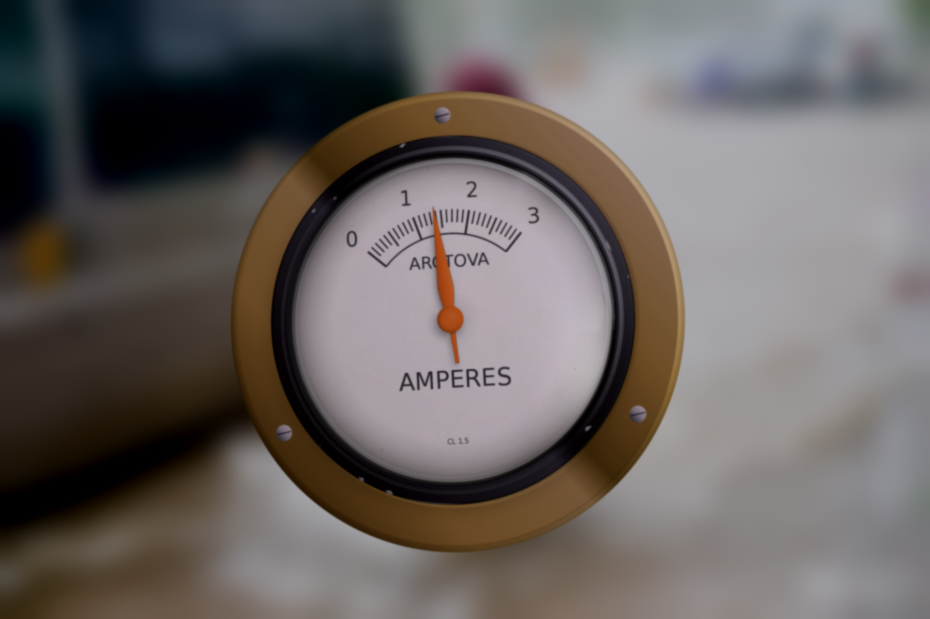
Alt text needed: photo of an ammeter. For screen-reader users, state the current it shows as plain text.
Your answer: 1.4 A
